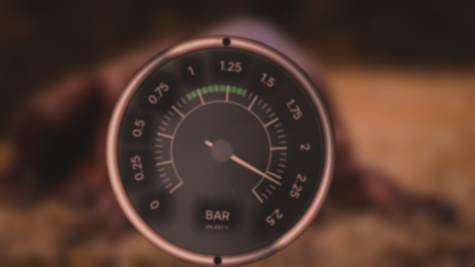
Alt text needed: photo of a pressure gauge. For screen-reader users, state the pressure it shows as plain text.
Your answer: 2.3 bar
